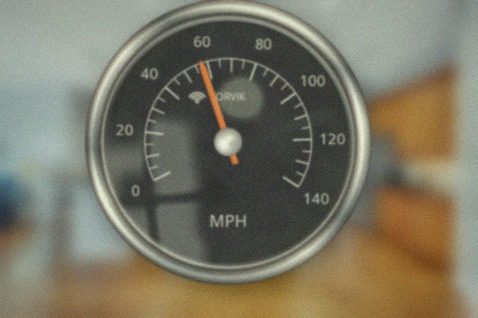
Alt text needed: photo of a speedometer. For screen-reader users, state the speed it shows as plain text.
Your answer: 57.5 mph
